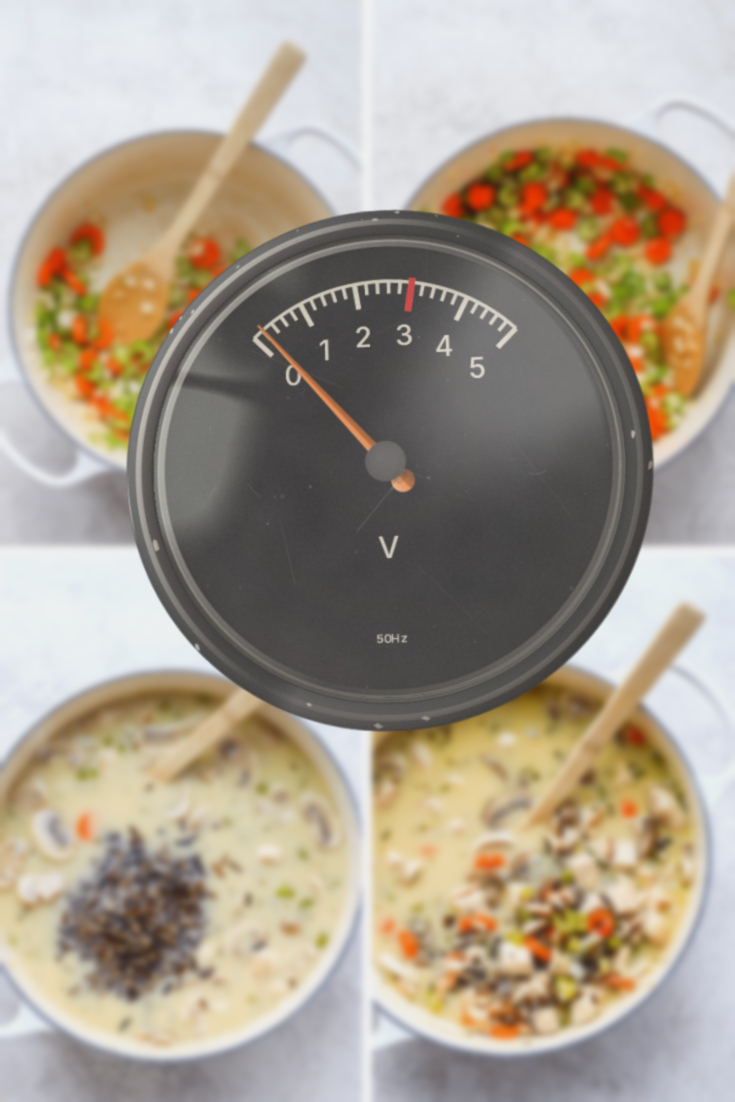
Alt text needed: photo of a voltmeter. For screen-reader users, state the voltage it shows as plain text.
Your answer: 0.2 V
